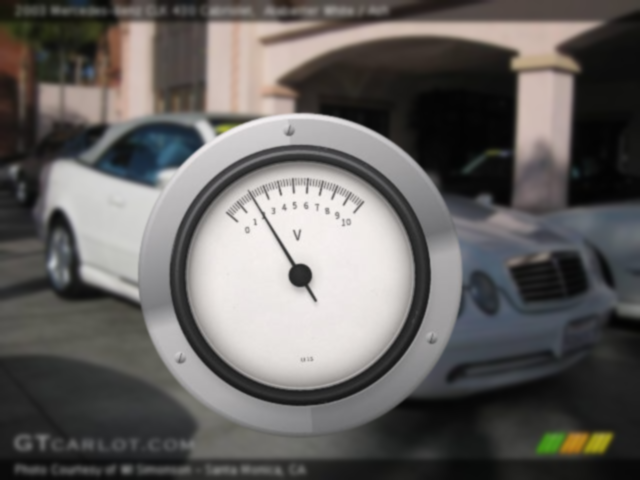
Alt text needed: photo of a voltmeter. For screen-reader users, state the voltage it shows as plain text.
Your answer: 2 V
